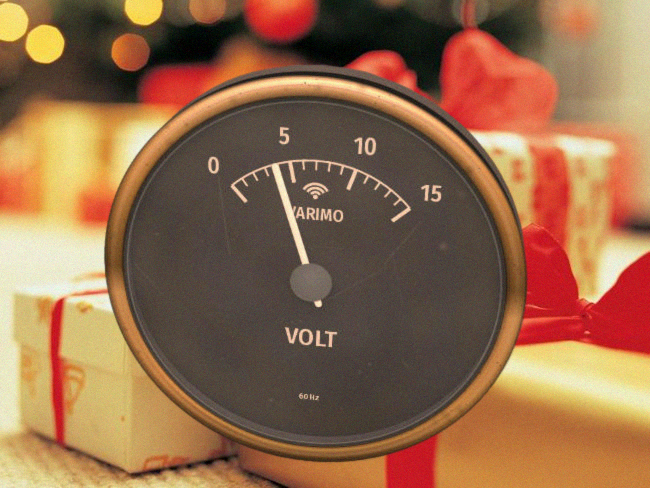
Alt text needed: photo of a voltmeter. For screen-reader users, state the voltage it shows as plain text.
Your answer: 4 V
